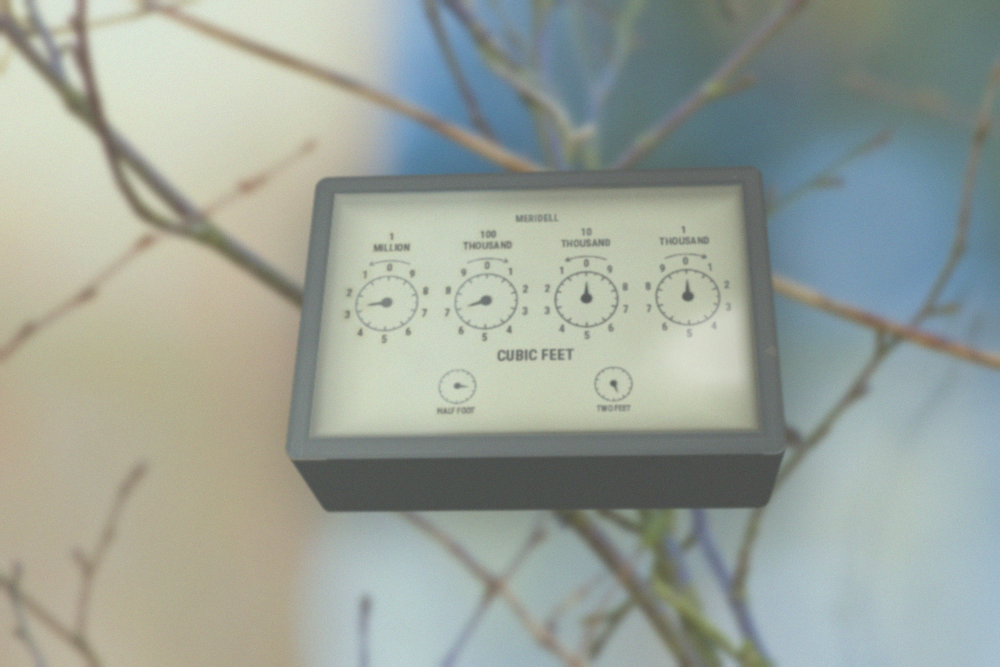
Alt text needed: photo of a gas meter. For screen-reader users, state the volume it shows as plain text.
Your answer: 270000 ft³
